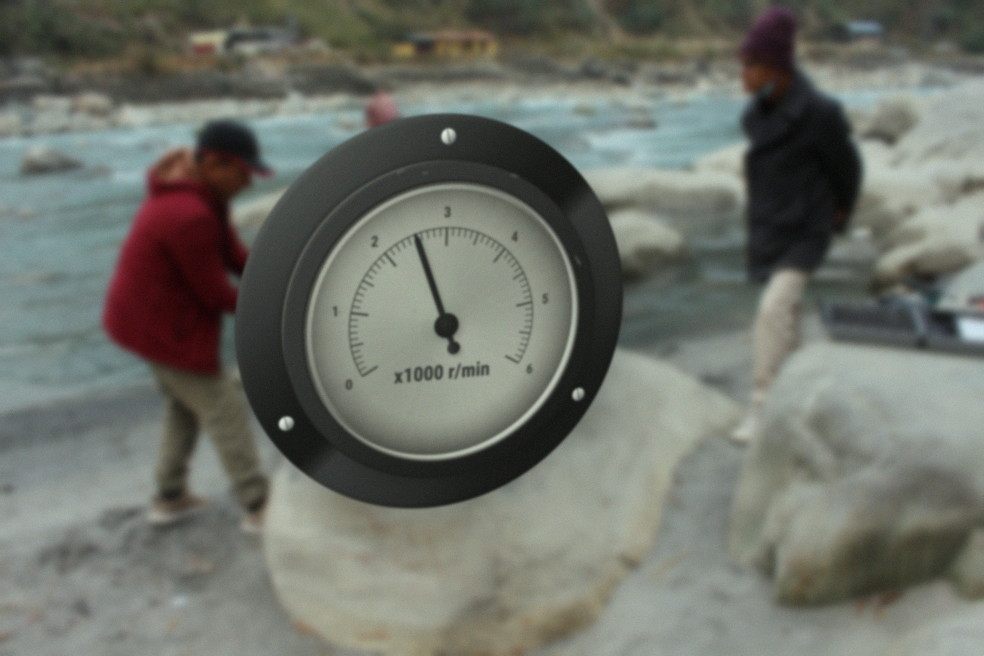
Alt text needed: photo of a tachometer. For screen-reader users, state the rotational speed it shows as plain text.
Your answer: 2500 rpm
